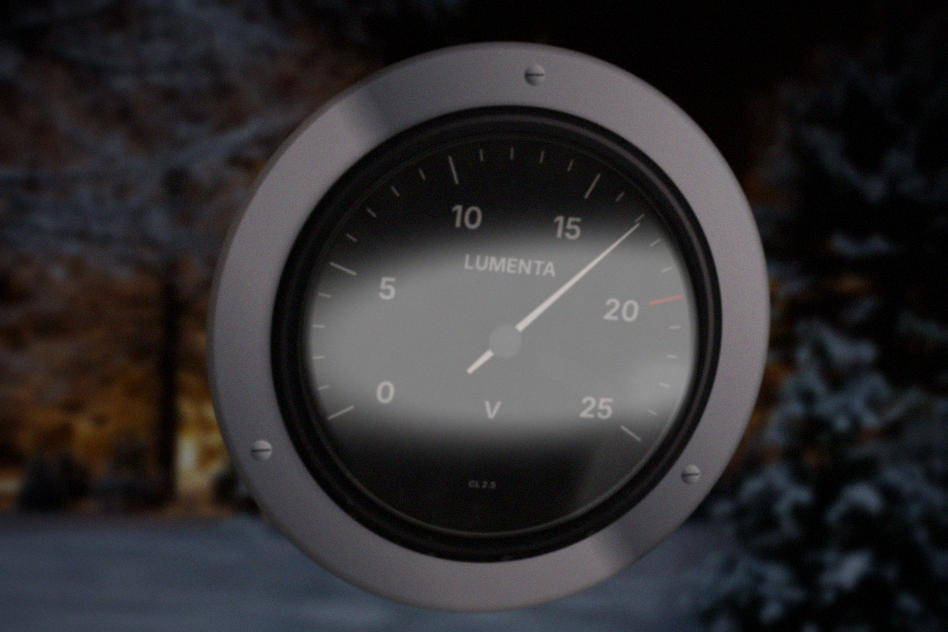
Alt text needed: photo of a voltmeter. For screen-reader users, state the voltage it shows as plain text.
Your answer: 17 V
